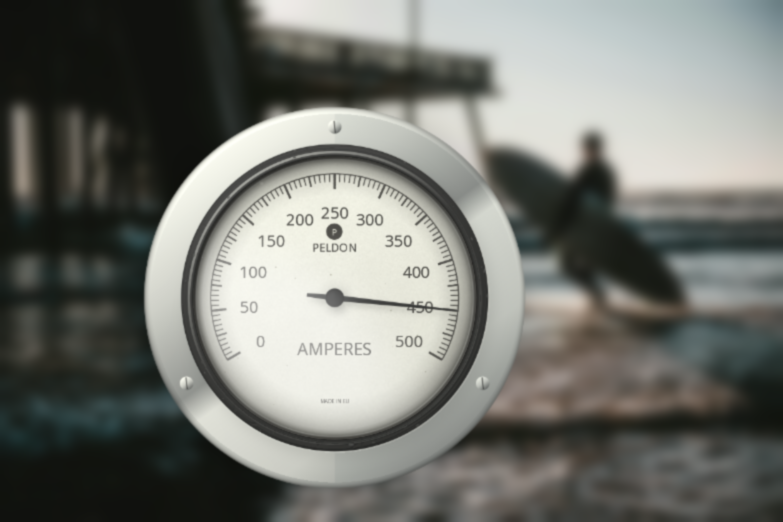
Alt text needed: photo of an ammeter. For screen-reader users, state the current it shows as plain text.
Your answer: 450 A
